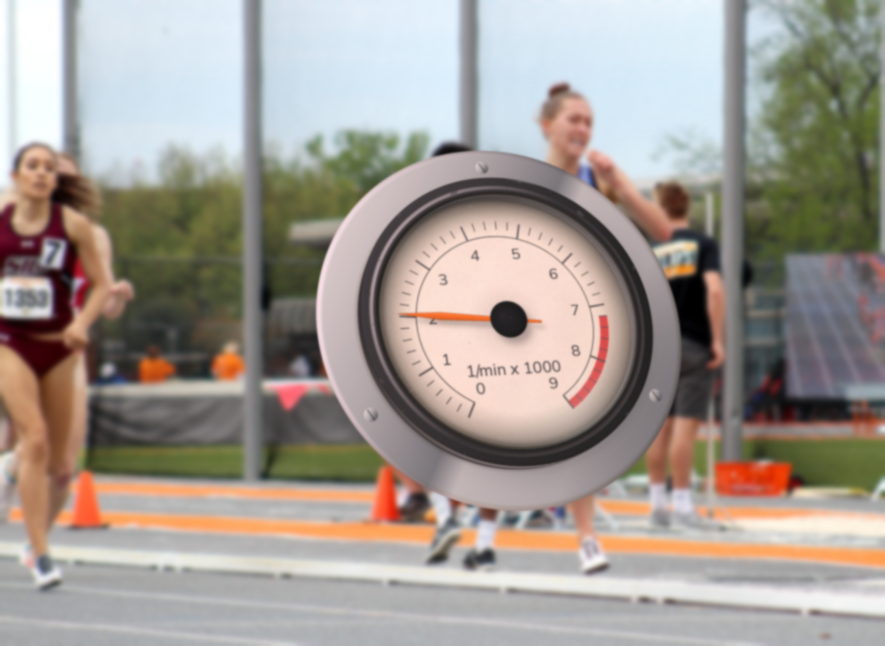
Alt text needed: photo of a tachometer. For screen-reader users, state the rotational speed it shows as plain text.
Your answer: 2000 rpm
